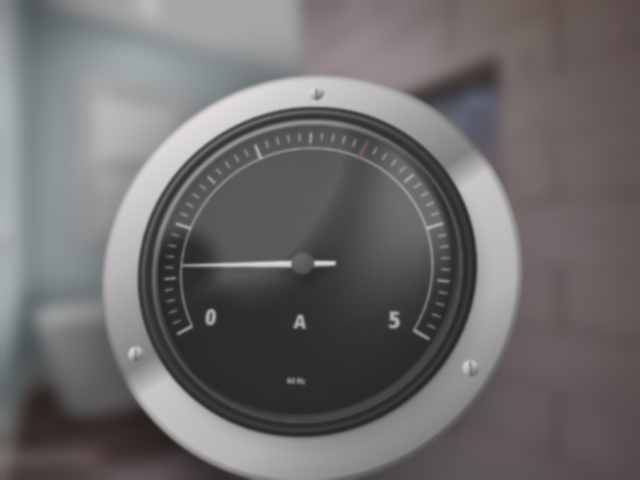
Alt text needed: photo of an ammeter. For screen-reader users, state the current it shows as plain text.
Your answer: 0.6 A
